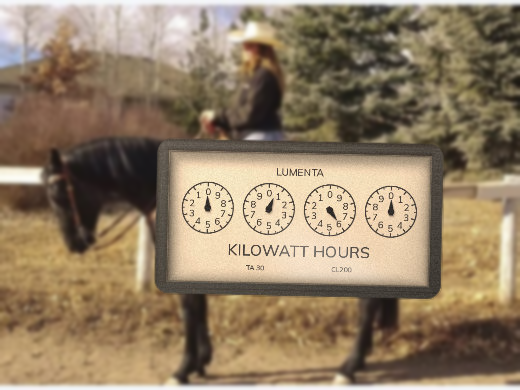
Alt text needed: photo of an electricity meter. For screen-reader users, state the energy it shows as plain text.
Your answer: 60 kWh
